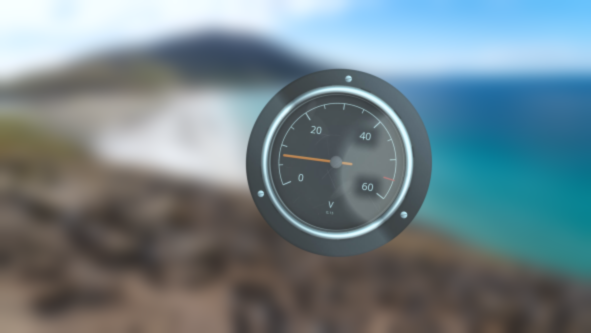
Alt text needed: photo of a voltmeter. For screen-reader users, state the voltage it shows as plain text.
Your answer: 7.5 V
